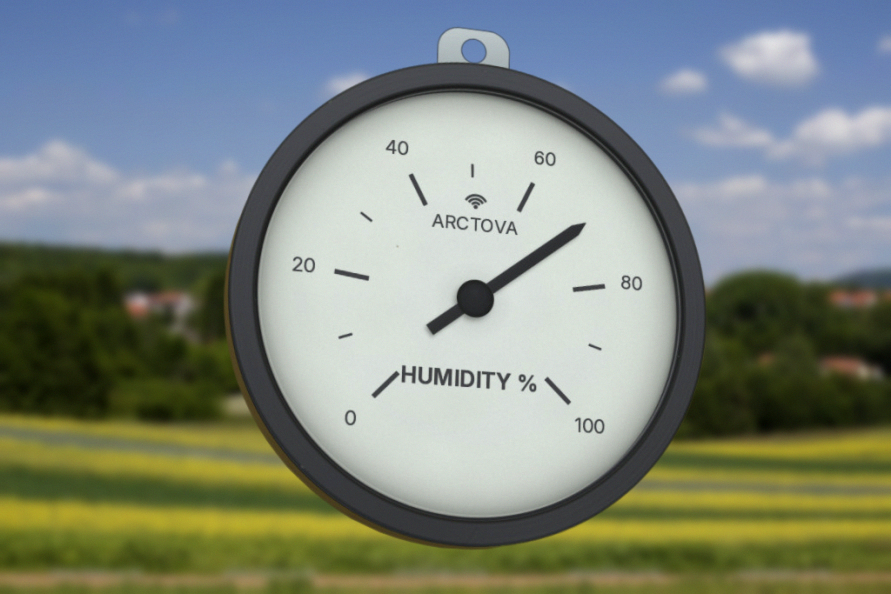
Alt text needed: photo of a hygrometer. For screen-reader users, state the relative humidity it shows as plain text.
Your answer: 70 %
